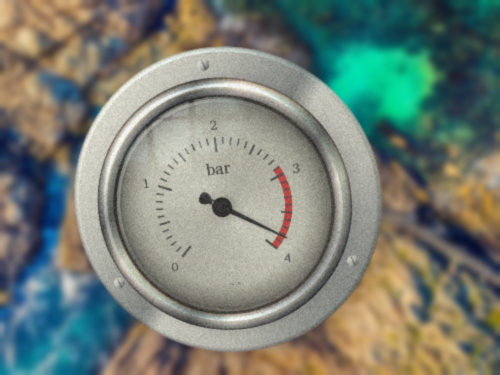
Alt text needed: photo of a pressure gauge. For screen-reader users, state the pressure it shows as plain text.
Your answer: 3.8 bar
